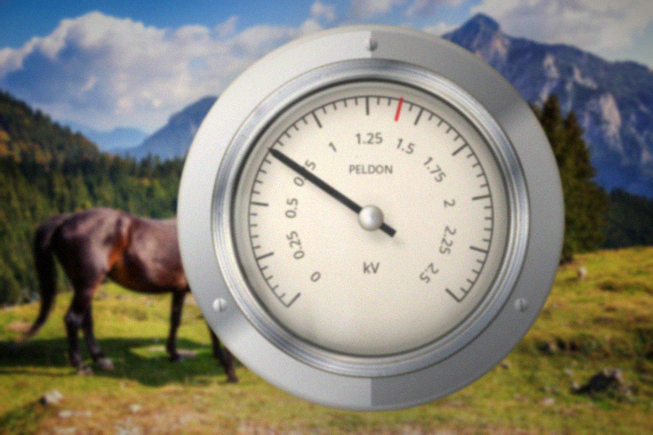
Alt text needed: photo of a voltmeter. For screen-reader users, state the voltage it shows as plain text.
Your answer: 0.75 kV
